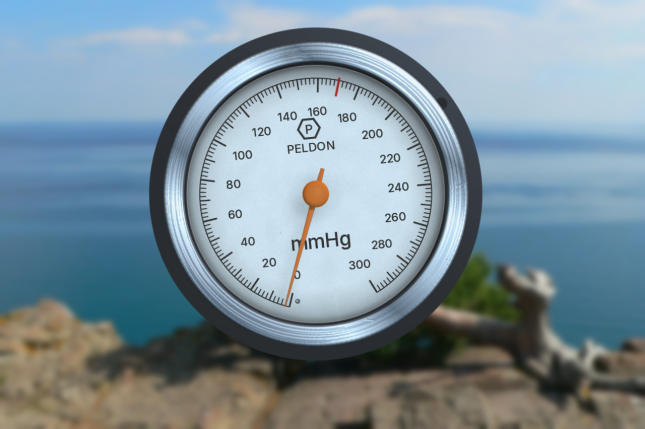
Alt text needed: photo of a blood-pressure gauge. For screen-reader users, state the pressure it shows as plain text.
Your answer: 2 mmHg
